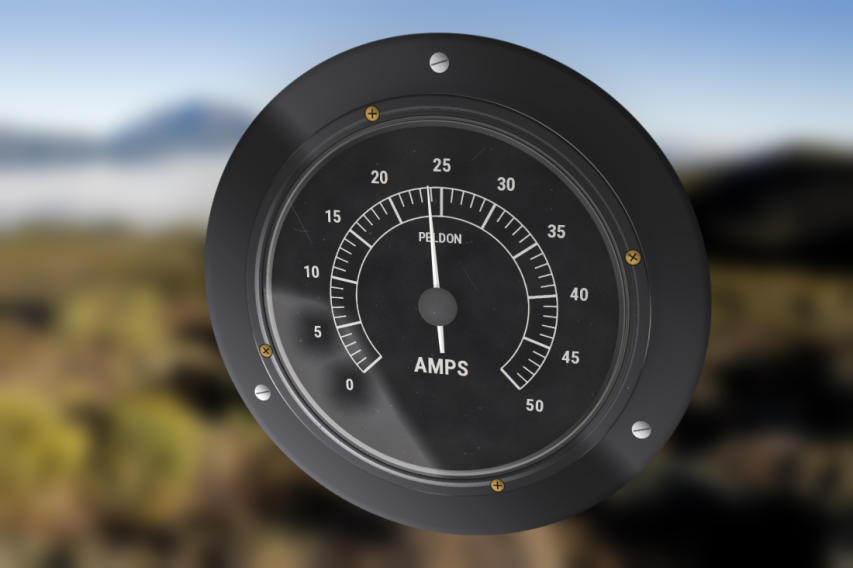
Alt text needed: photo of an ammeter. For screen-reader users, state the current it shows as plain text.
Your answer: 24 A
